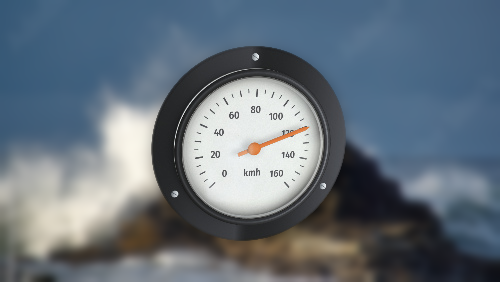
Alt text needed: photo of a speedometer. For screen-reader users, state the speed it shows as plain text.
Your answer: 120 km/h
